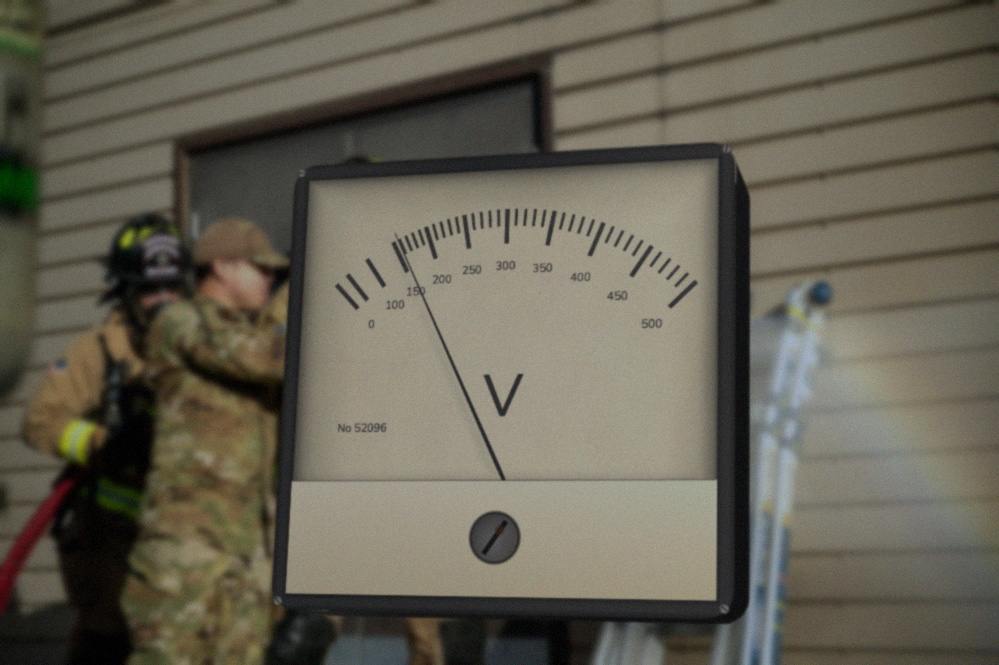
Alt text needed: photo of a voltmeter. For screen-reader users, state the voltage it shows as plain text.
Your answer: 160 V
